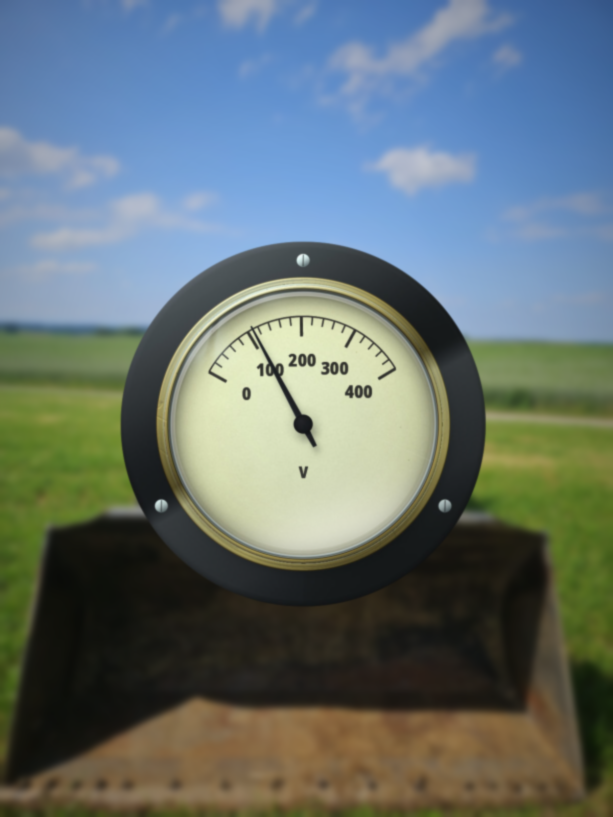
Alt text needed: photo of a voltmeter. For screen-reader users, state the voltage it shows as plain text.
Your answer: 110 V
